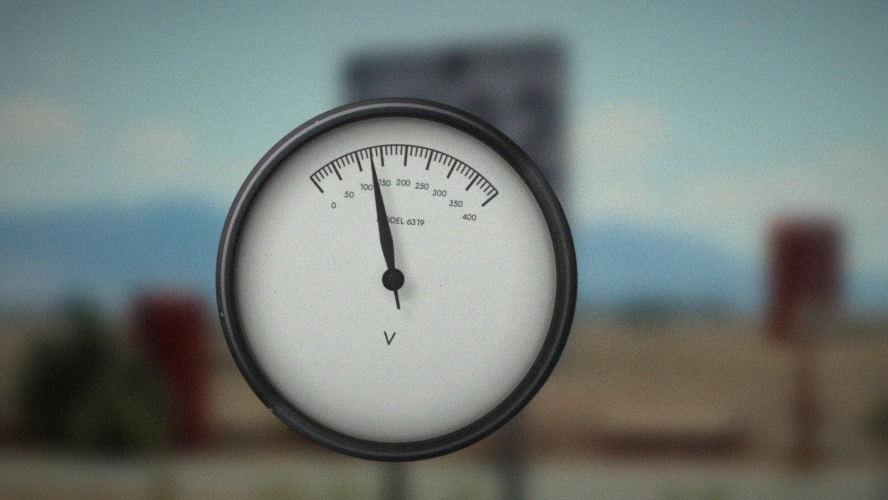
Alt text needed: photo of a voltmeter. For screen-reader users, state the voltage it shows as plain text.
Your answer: 130 V
